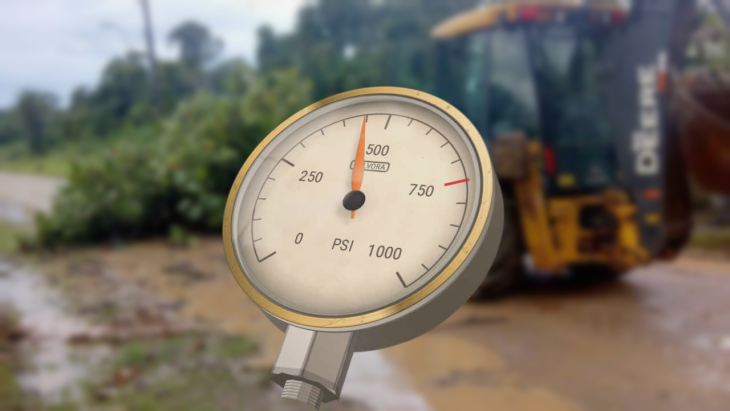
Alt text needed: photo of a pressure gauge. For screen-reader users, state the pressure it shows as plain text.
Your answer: 450 psi
